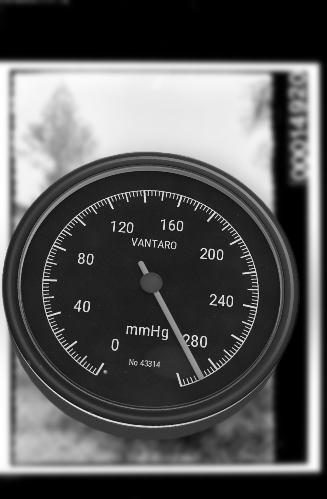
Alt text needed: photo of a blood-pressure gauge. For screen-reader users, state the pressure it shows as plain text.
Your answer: 290 mmHg
